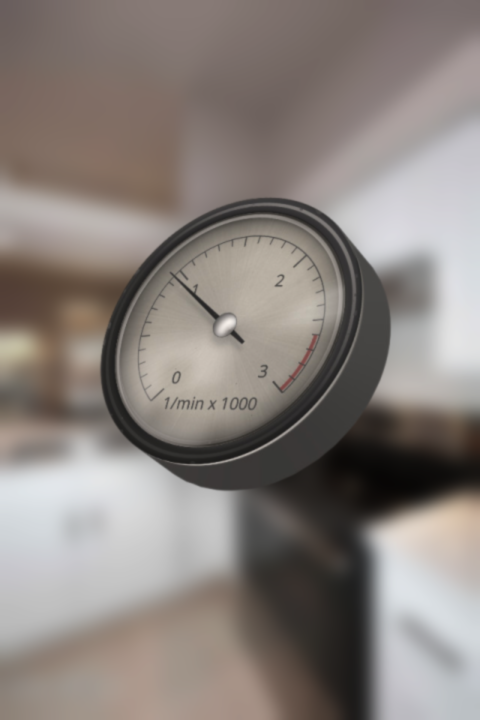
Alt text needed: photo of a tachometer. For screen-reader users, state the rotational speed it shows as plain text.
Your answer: 950 rpm
